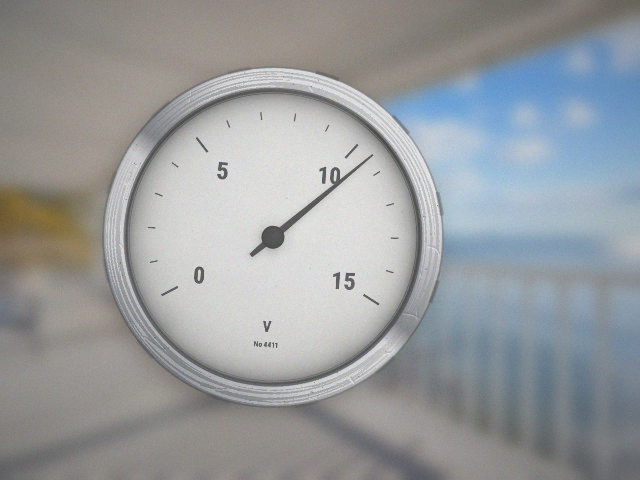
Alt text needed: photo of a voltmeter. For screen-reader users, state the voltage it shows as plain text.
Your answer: 10.5 V
